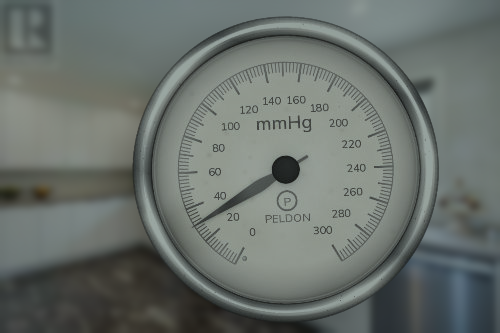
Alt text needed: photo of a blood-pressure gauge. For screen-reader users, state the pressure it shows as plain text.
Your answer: 30 mmHg
